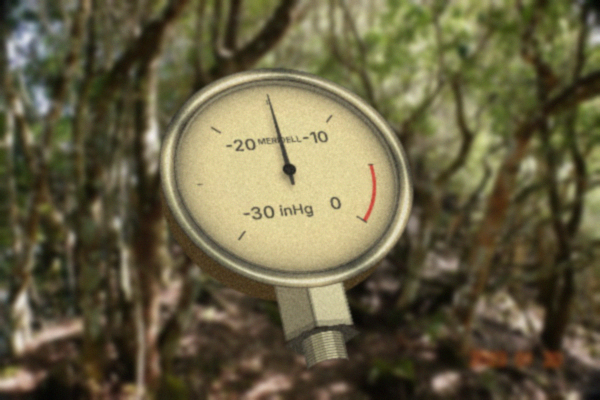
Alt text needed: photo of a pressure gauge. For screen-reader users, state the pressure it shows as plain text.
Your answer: -15 inHg
